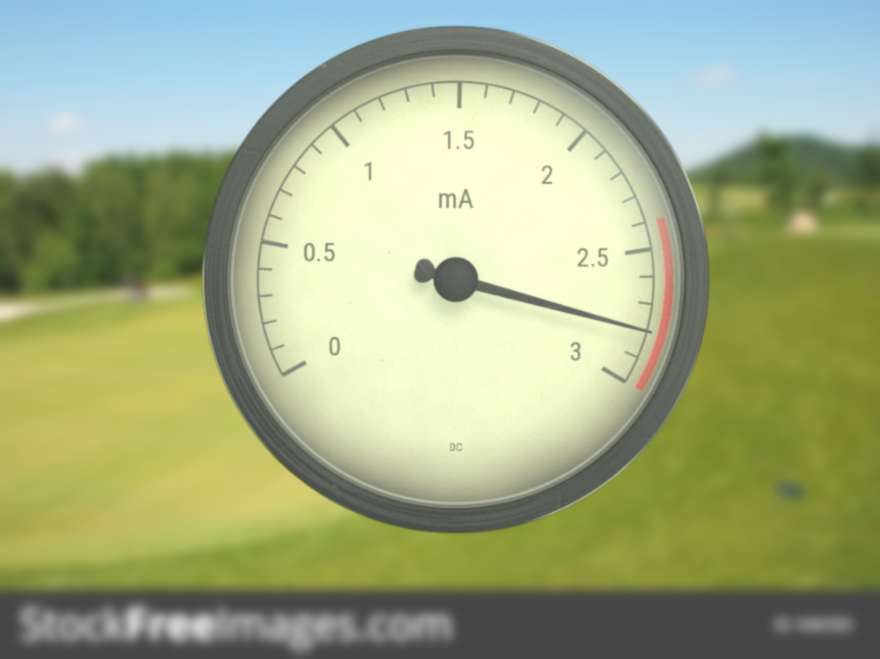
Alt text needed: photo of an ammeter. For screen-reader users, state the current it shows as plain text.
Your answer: 2.8 mA
